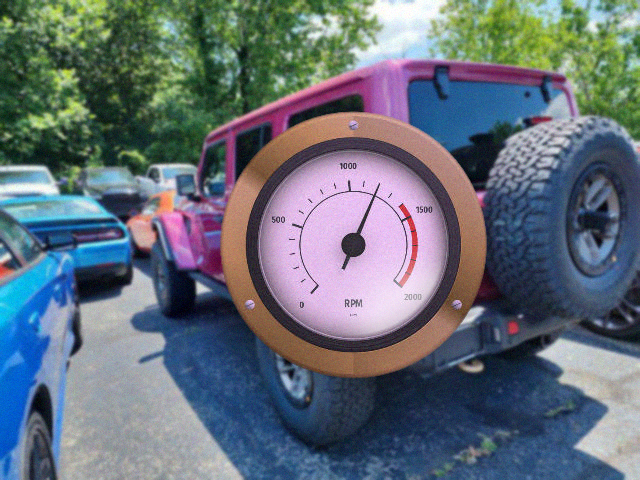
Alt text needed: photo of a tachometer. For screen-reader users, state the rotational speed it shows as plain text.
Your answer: 1200 rpm
